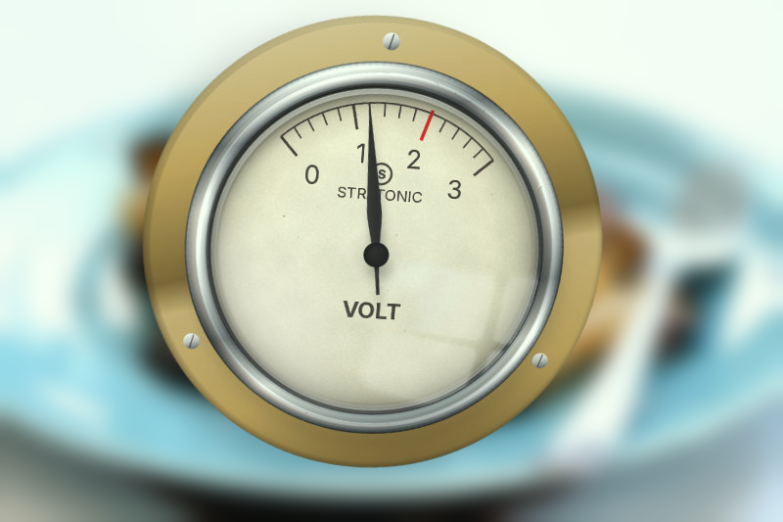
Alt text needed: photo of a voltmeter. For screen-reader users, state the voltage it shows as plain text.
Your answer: 1.2 V
